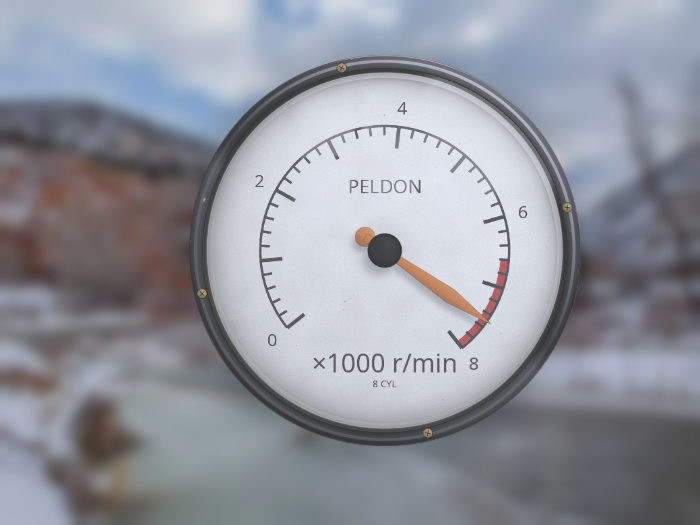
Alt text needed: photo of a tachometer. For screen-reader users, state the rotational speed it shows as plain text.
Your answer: 7500 rpm
